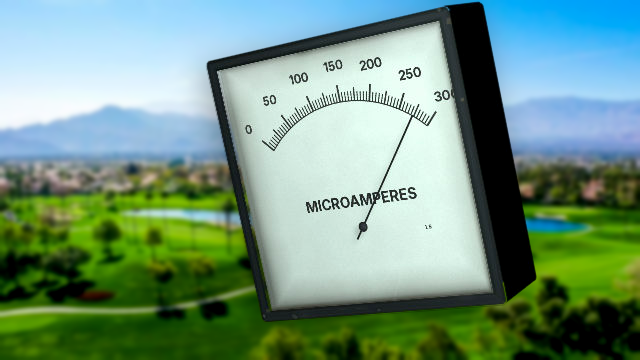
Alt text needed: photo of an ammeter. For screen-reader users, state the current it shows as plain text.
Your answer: 275 µA
